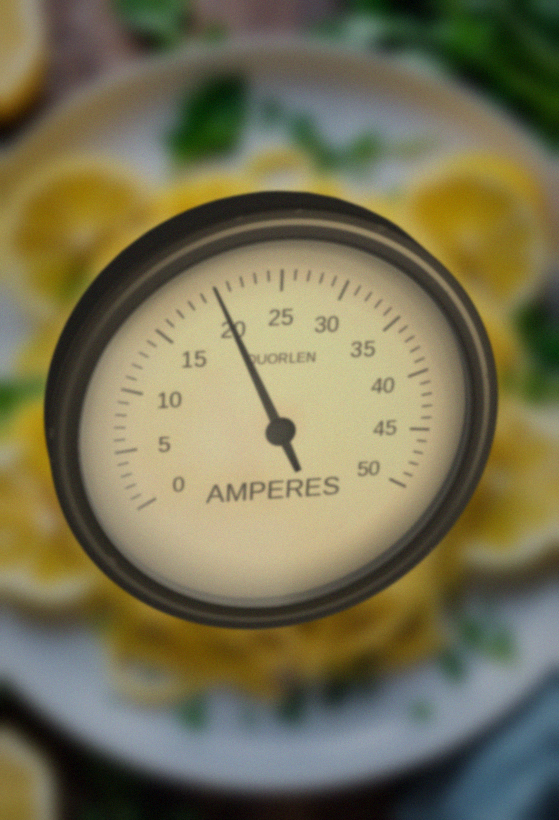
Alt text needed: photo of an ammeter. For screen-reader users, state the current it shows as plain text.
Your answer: 20 A
